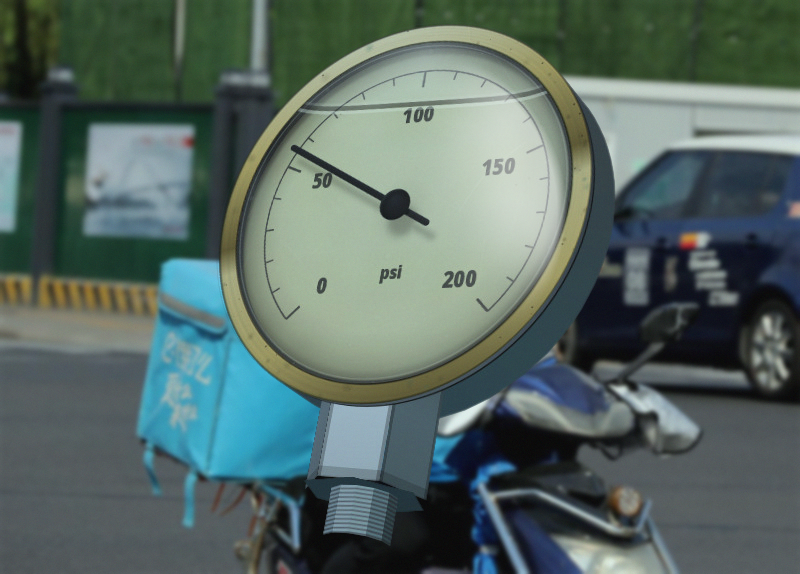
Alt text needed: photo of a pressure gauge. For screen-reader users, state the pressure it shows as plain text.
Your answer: 55 psi
